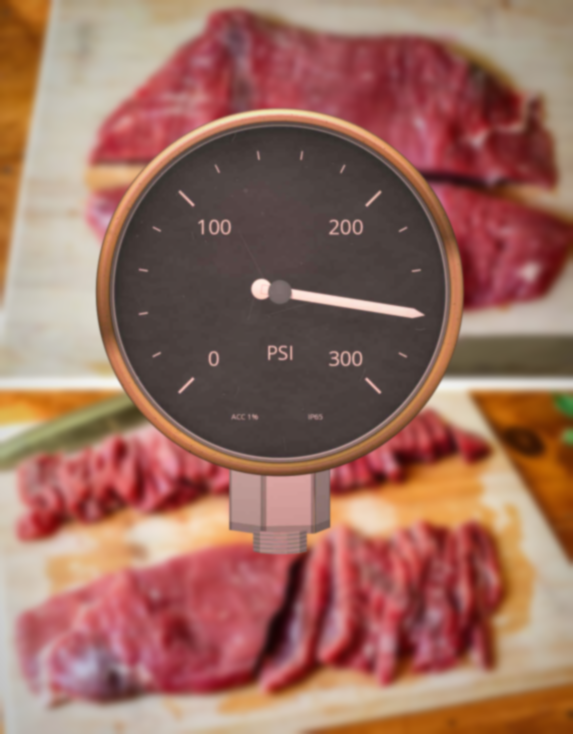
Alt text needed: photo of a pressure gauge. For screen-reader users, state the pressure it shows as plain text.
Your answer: 260 psi
